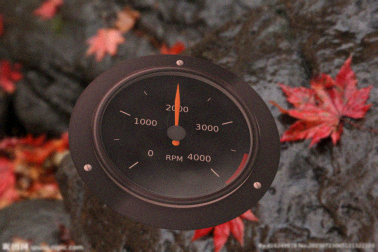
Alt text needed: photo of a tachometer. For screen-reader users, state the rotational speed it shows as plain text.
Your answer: 2000 rpm
